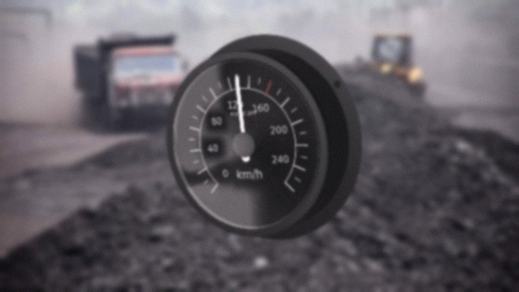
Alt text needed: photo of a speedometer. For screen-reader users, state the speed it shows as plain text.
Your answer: 130 km/h
